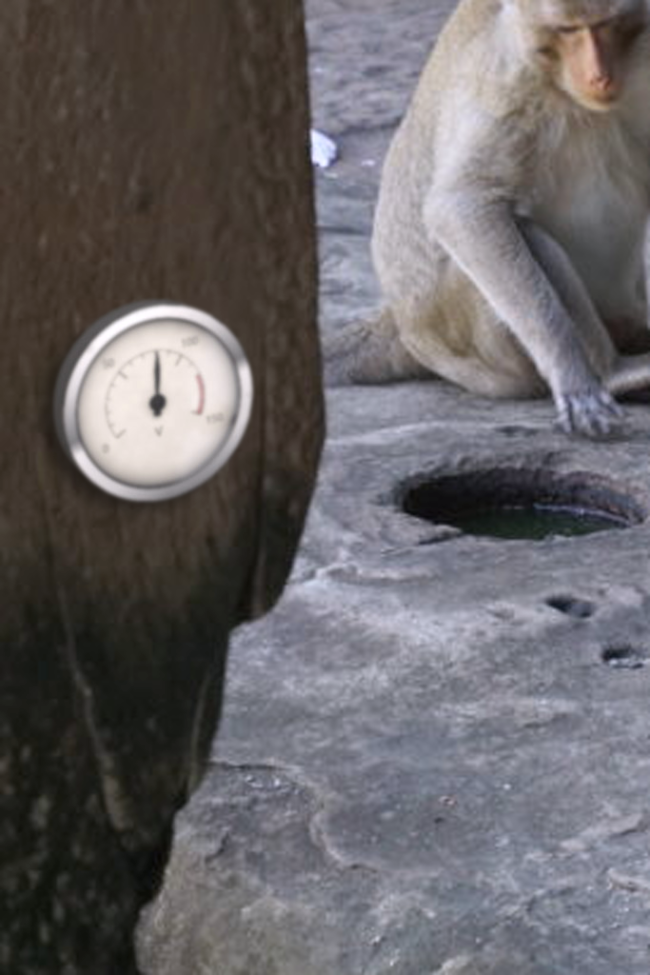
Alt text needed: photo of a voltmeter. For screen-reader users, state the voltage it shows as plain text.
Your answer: 80 V
